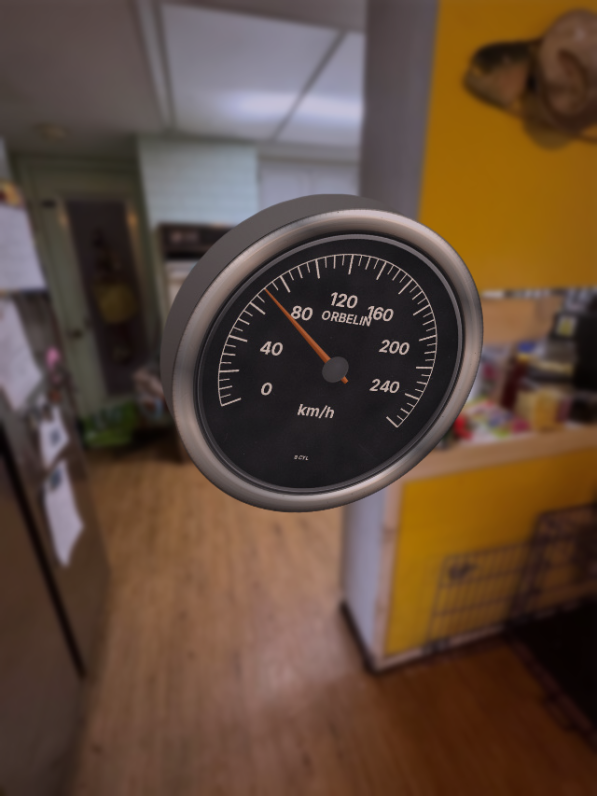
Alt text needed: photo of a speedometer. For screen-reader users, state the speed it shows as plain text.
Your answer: 70 km/h
